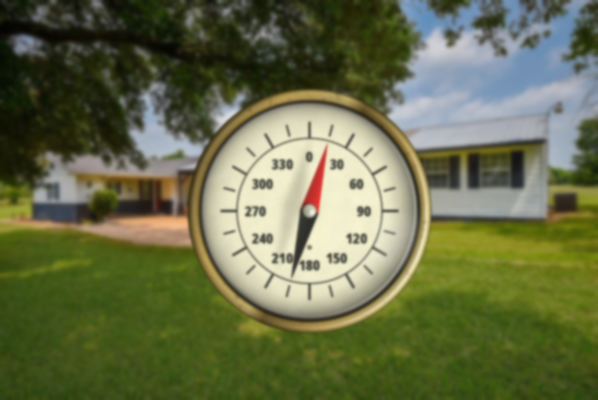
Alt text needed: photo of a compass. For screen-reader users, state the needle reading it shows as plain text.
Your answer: 15 °
